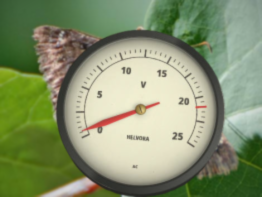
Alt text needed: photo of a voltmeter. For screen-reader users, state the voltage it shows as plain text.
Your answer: 0.5 V
